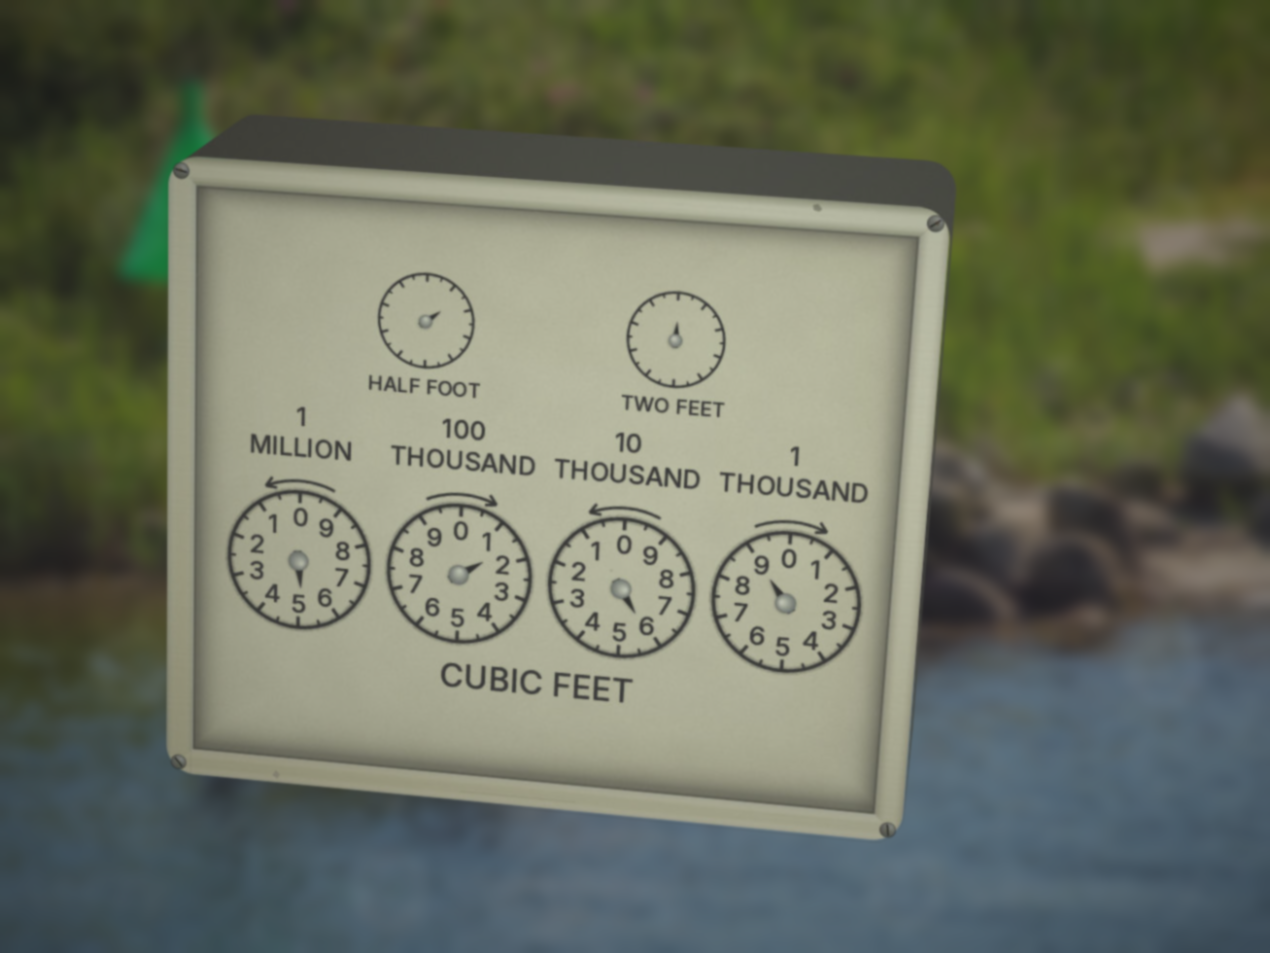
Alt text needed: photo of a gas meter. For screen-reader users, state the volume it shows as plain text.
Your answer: 515900 ft³
